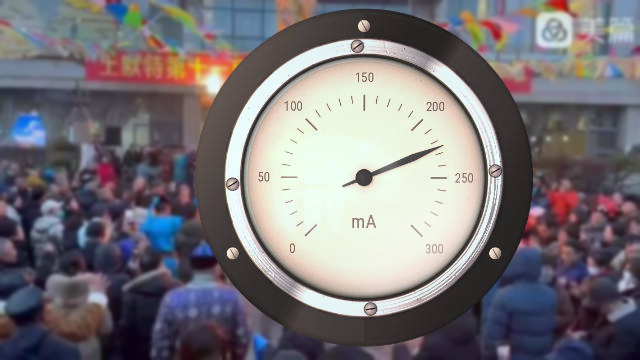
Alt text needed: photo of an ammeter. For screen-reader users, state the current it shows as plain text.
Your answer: 225 mA
